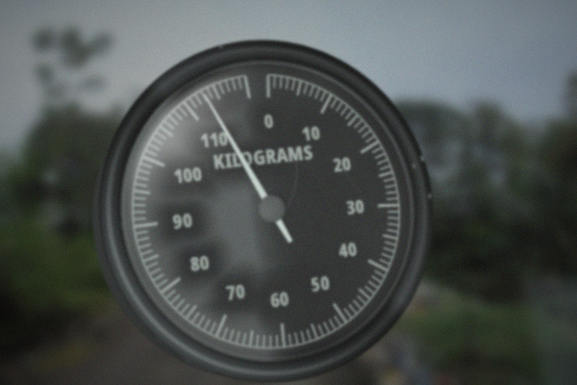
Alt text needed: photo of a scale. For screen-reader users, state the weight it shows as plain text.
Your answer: 113 kg
